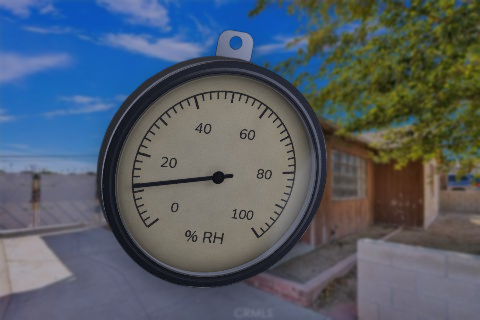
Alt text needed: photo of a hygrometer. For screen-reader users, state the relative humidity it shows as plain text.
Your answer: 12 %
